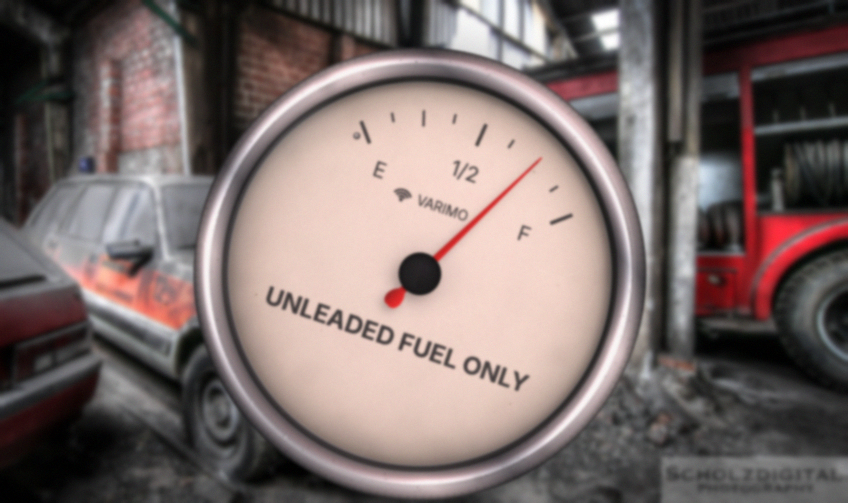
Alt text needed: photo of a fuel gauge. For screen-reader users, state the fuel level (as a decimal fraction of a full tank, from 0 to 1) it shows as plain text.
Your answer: 0.75
